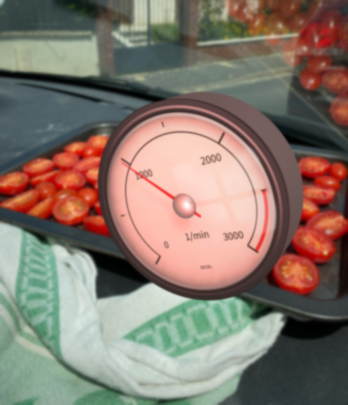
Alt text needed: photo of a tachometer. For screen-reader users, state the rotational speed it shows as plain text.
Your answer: 1000 rpm
